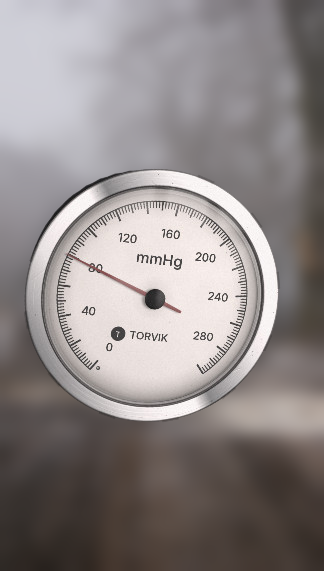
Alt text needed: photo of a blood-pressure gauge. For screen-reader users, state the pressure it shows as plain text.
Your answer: 80 mmHg
